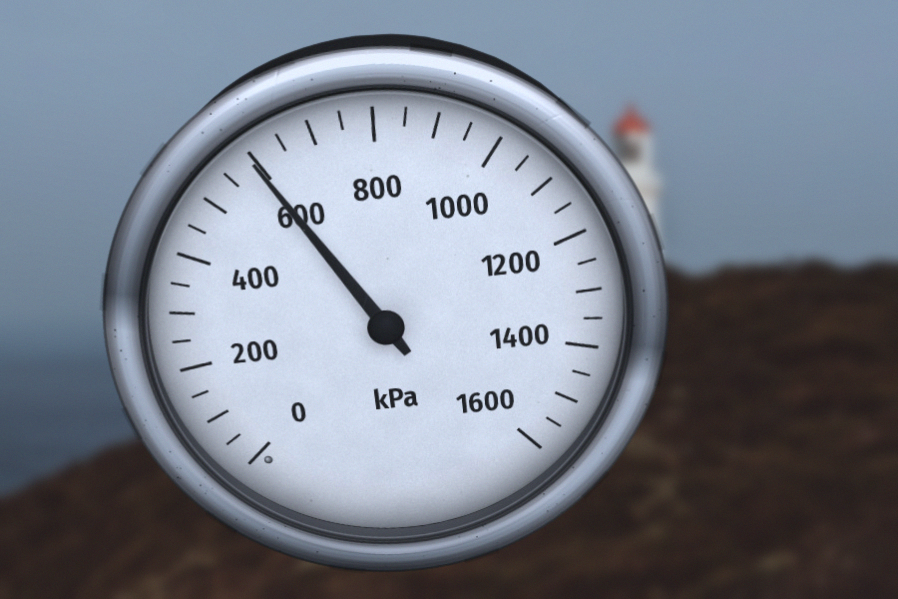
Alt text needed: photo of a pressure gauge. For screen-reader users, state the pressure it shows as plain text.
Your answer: 600 kPa
